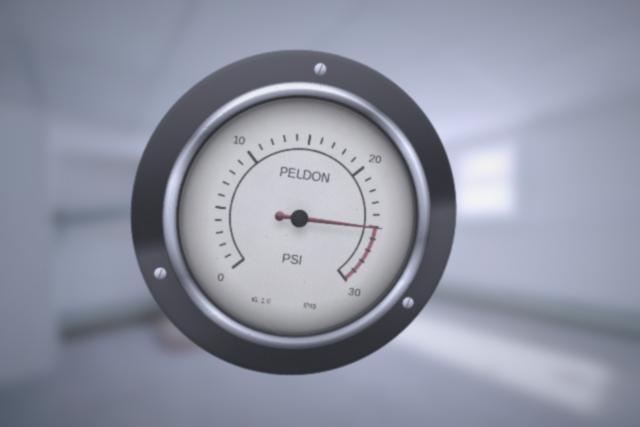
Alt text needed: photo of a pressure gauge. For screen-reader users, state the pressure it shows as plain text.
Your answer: 25 psi
